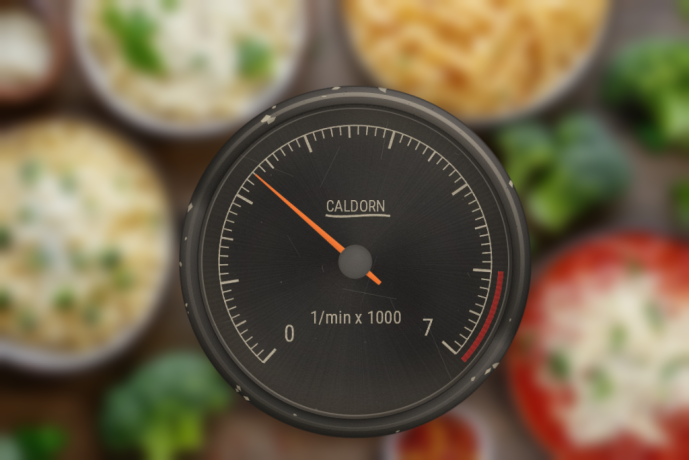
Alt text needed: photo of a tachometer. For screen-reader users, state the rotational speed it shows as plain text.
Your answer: 2300 rpm
